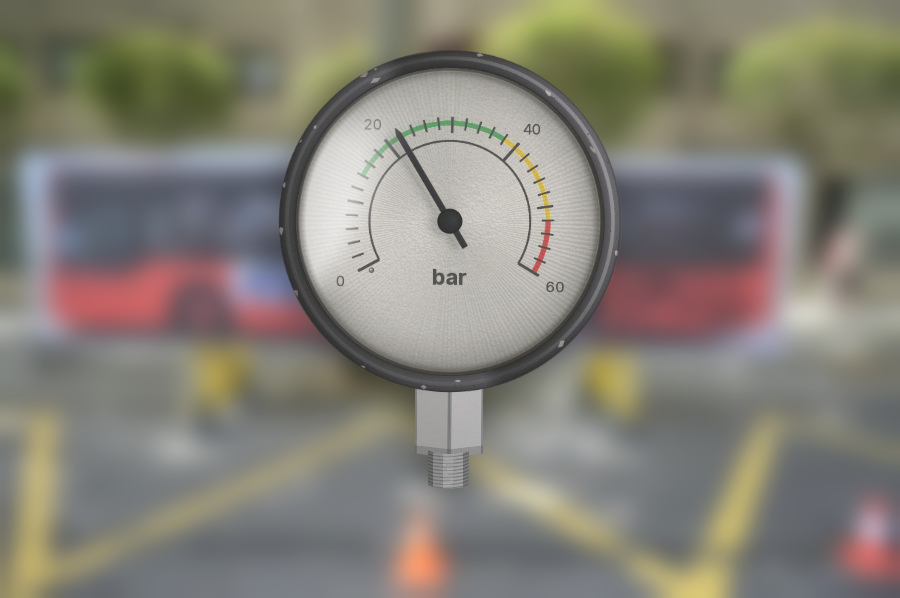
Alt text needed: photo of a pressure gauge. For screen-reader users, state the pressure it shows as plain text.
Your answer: 22 bar
